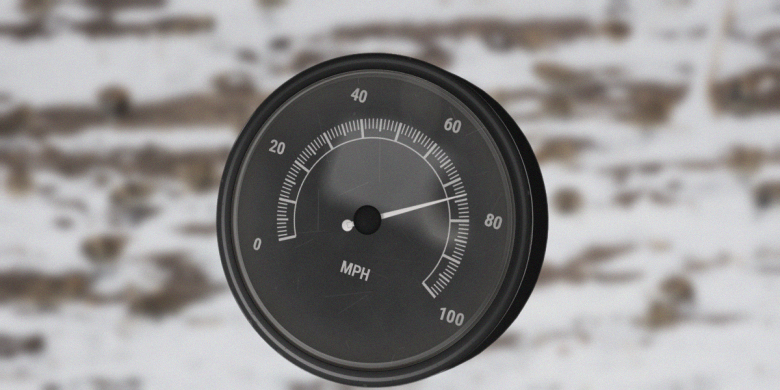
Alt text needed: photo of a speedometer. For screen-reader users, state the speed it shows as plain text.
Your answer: 74 mph
